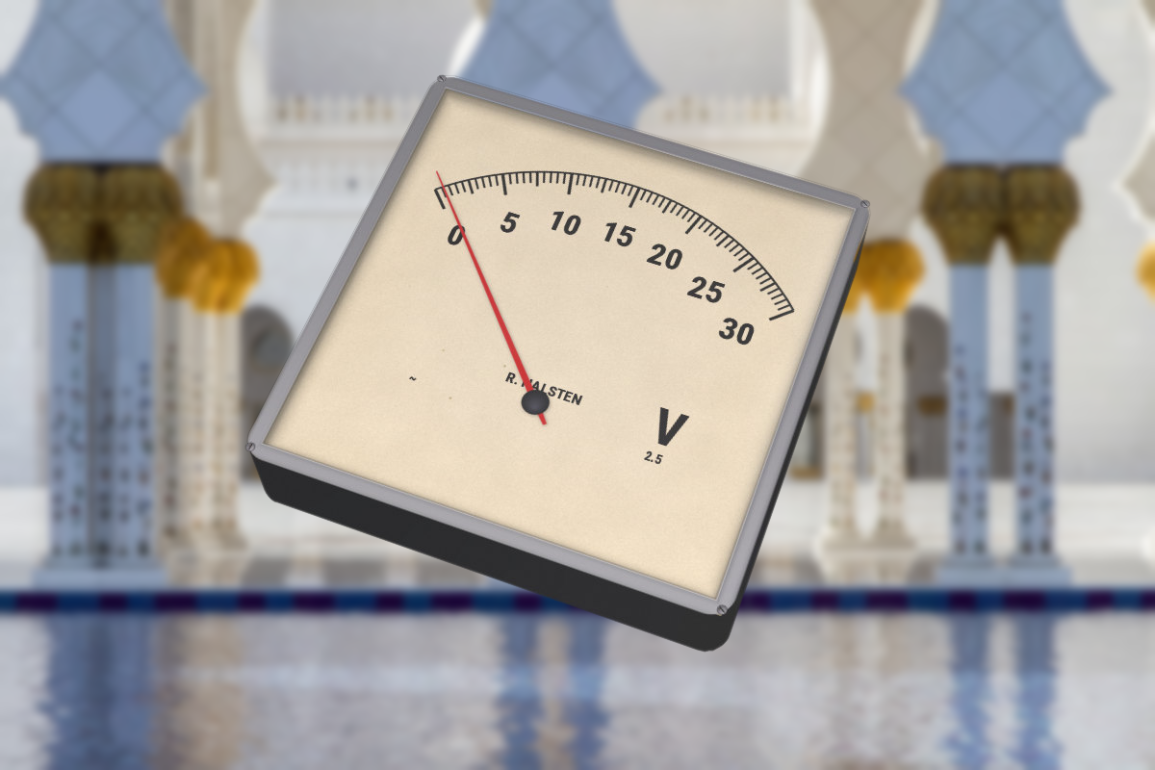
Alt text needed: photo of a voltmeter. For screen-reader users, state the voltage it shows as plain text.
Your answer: 0.5 V
